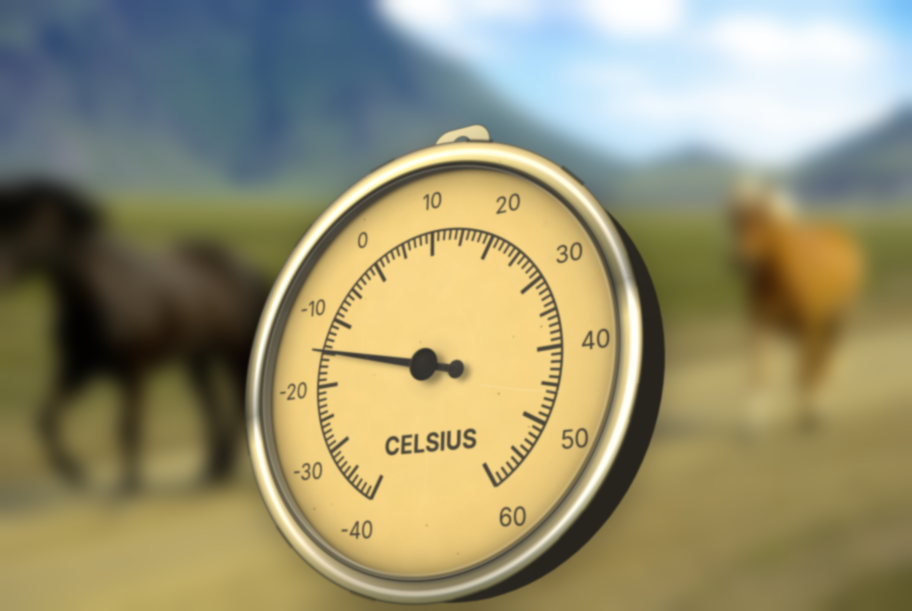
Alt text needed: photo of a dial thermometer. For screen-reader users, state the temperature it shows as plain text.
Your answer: -15 °C
